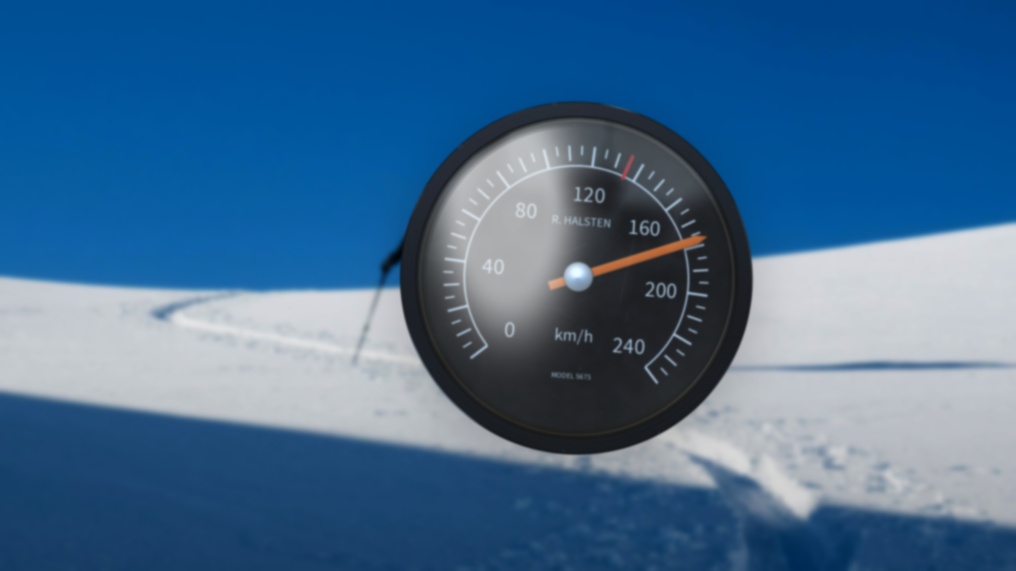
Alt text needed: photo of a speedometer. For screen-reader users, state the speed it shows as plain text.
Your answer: 177.5 km/h
